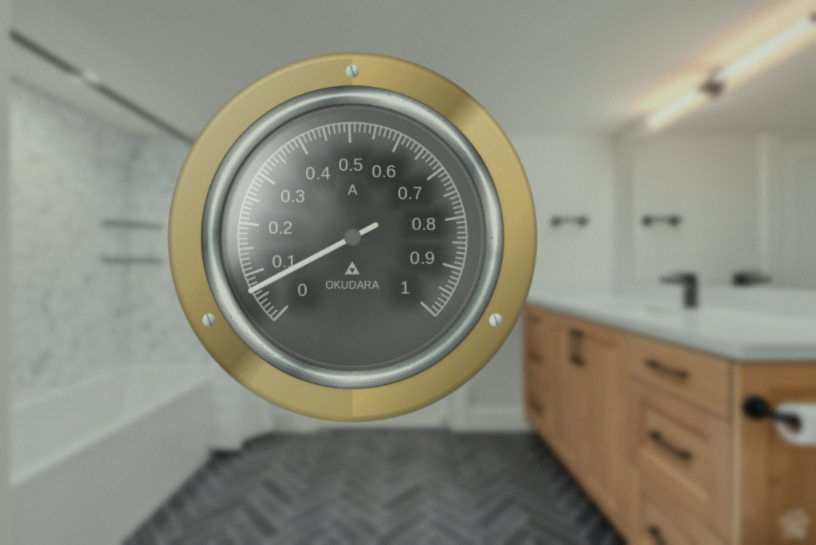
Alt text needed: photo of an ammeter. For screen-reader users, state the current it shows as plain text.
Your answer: 0.07 A
